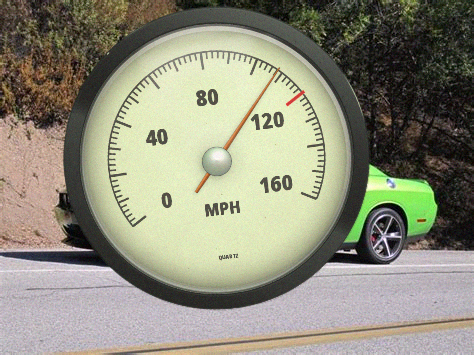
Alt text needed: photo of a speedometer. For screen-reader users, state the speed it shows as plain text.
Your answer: 108 mph
